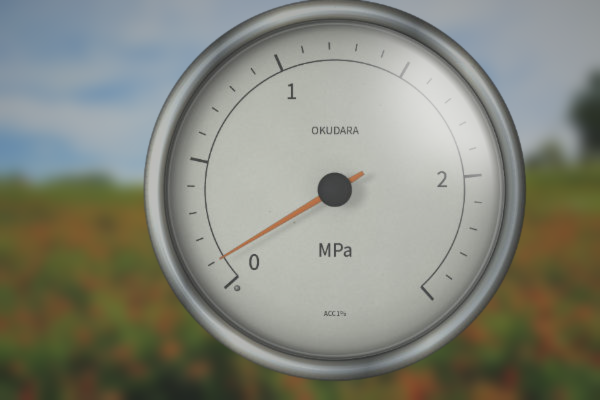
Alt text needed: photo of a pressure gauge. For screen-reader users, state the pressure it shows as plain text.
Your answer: 0.1 MPa
